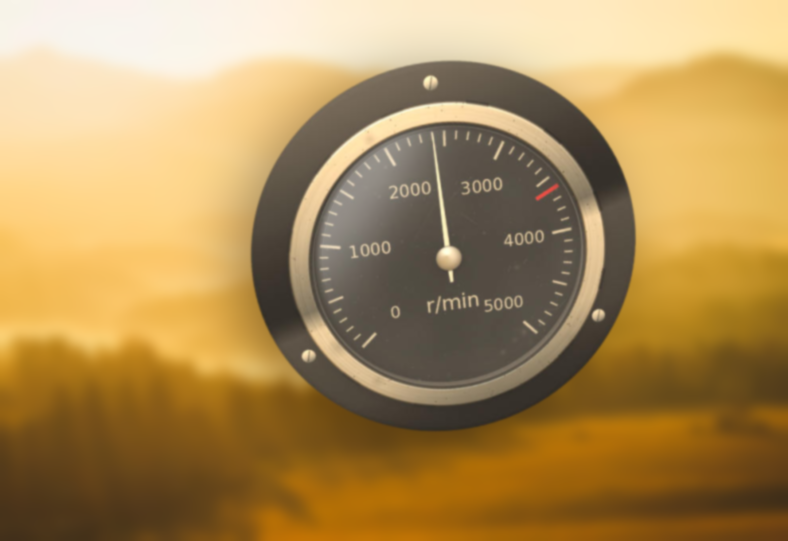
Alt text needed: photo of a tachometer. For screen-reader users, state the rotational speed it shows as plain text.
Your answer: 2400 rpm
